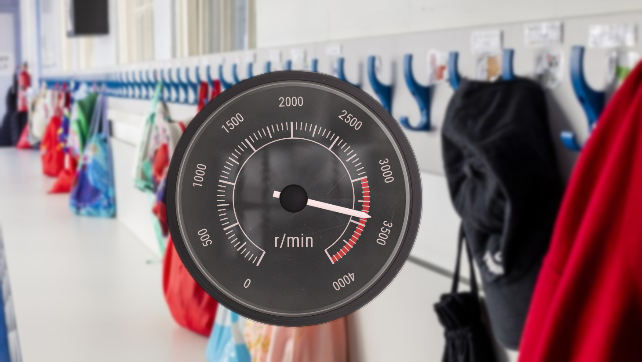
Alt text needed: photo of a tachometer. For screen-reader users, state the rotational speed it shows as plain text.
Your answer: 3400 rpm
